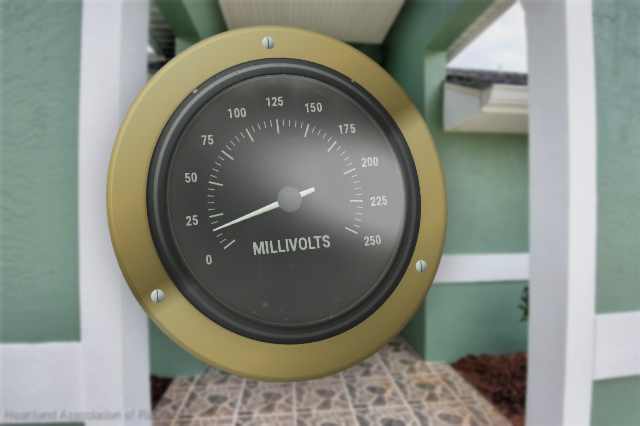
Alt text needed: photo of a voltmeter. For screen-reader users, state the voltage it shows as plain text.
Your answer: 15 mV
